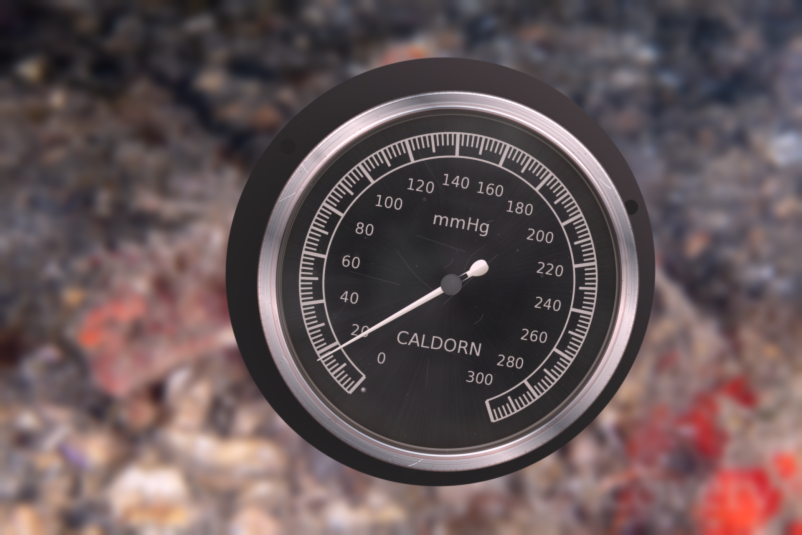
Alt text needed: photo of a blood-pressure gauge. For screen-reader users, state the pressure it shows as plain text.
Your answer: 18 mmHg
